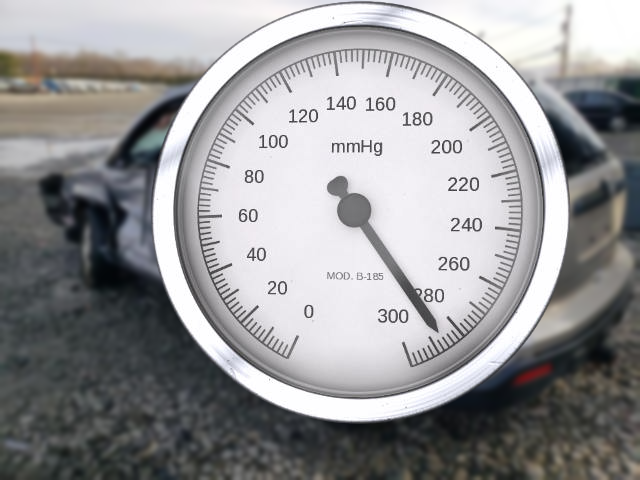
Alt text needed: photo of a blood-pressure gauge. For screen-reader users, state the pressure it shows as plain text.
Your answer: 286 mmHg
